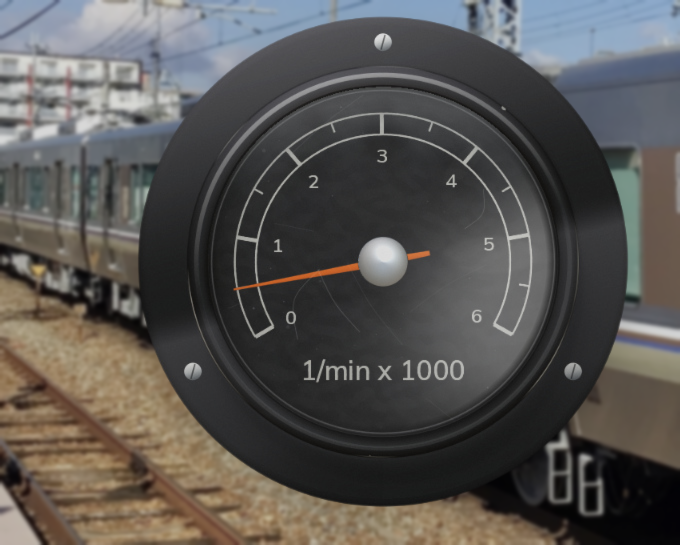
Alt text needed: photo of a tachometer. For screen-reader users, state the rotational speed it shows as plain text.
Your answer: 500 rpm
